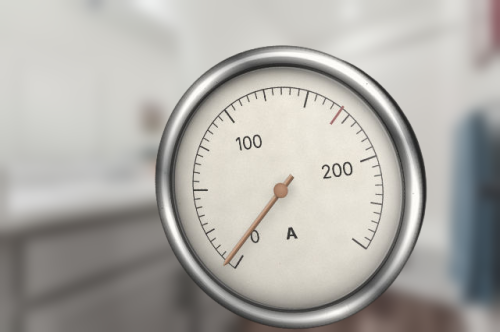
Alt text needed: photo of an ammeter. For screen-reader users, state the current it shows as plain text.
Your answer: 5 A
